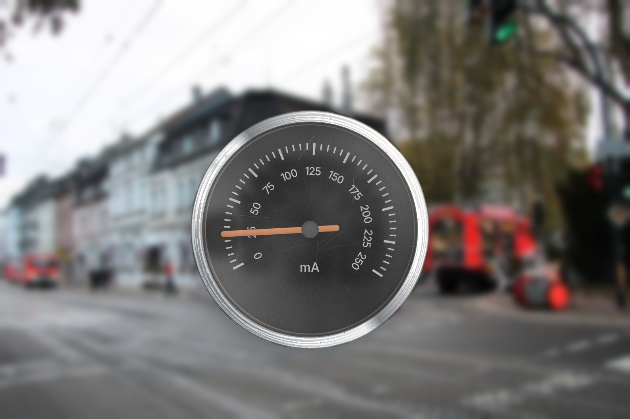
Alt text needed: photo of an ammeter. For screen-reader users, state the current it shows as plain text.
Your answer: 25 mA
